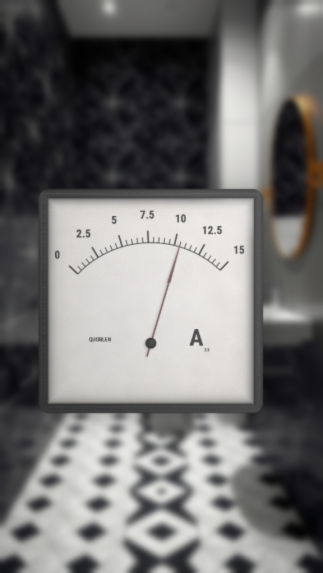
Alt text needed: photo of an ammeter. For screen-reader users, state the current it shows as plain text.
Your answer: 10.5 A
